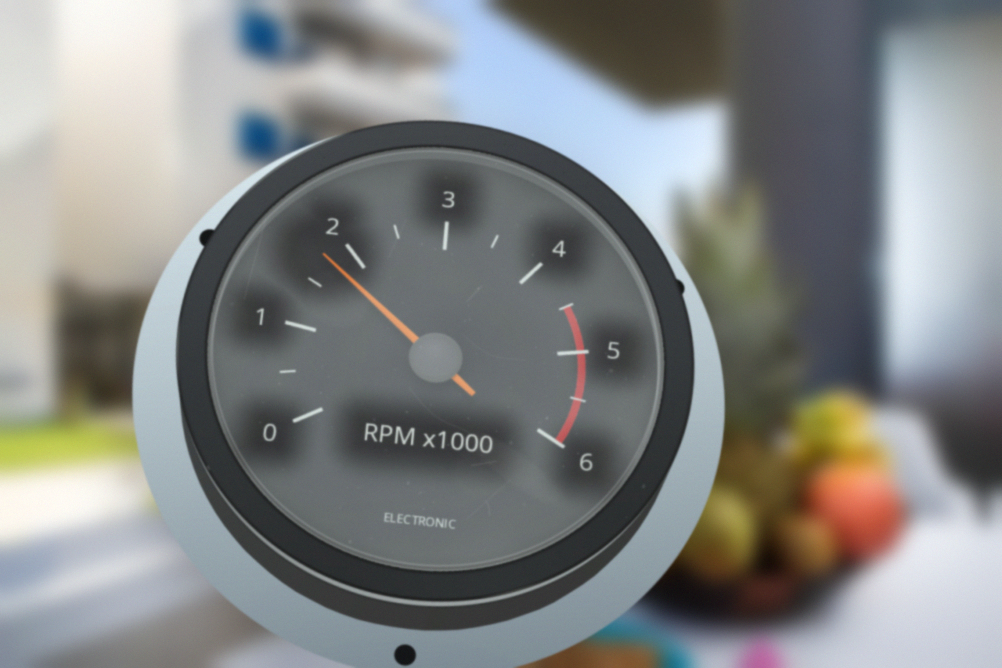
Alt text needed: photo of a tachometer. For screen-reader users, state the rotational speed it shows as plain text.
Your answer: 1750 rpm
